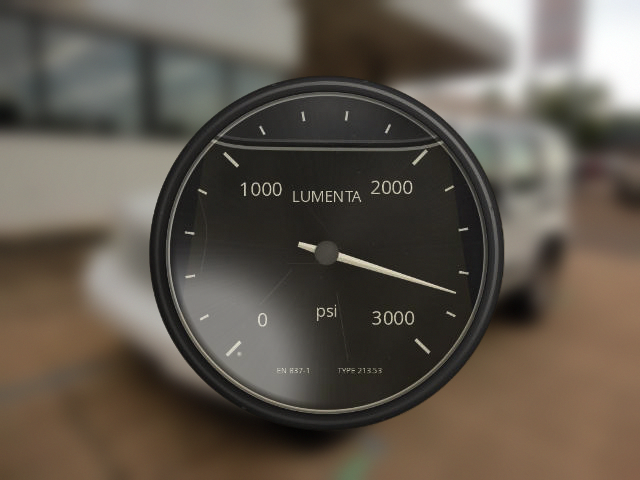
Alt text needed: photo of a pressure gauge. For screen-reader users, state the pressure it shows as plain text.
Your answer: 2700 psi
